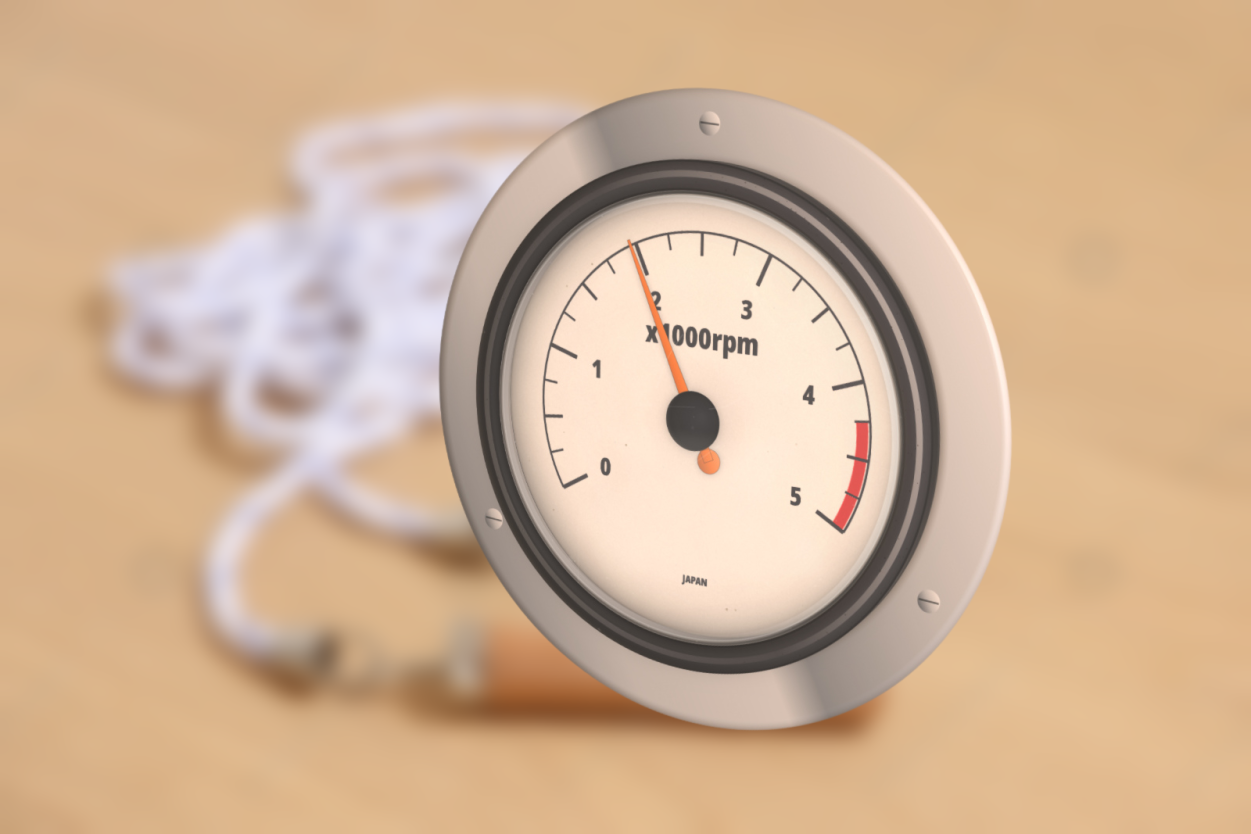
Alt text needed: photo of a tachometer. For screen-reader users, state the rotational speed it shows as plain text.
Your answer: 2000 rpm
